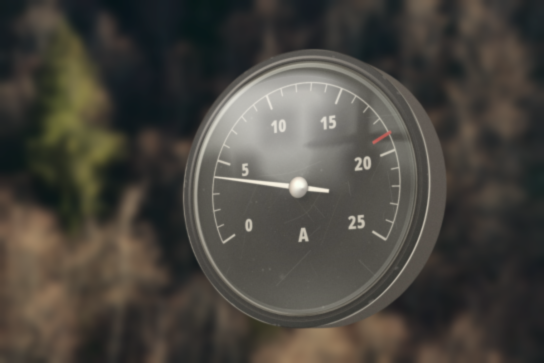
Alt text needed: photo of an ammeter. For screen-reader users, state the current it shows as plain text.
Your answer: 4 A
